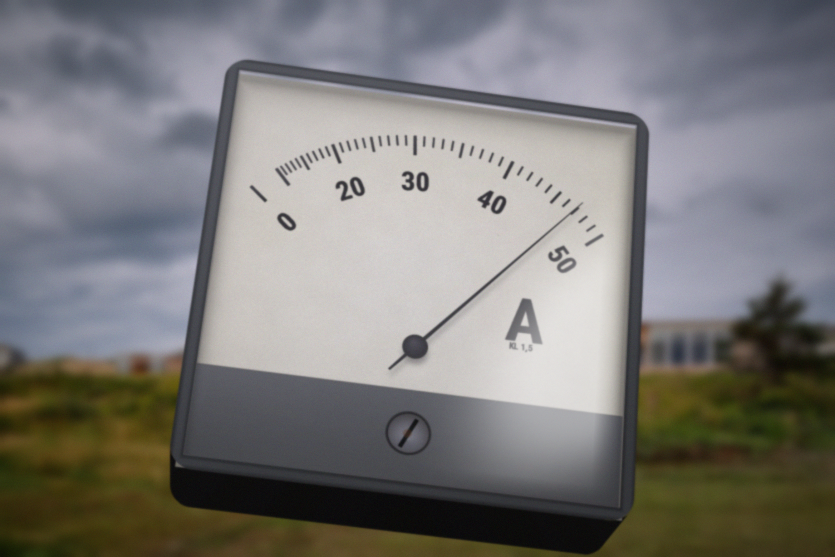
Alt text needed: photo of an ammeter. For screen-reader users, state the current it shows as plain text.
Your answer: 47 A
